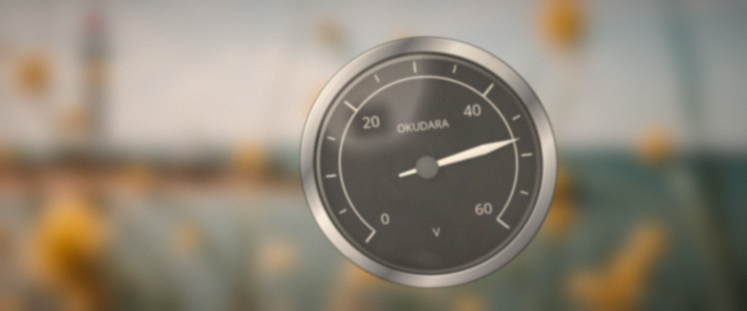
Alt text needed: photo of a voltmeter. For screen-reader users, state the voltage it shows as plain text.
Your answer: 47.5 V
